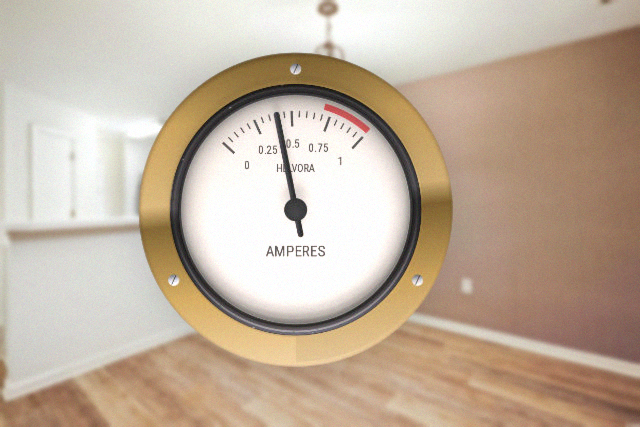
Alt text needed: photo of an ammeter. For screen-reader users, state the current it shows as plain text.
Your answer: 0.4 A
